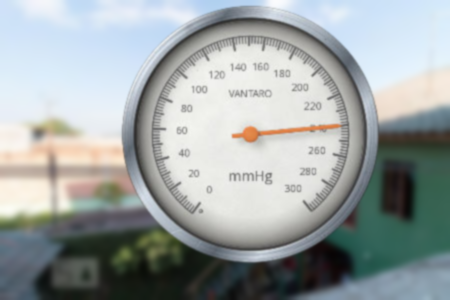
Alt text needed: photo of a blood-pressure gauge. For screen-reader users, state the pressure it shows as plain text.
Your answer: 240 mmHg
